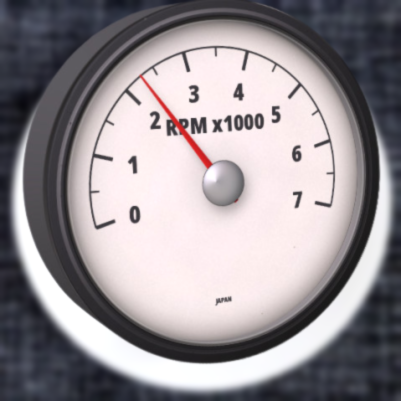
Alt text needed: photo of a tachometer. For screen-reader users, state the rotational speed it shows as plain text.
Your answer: 2250 rpm
